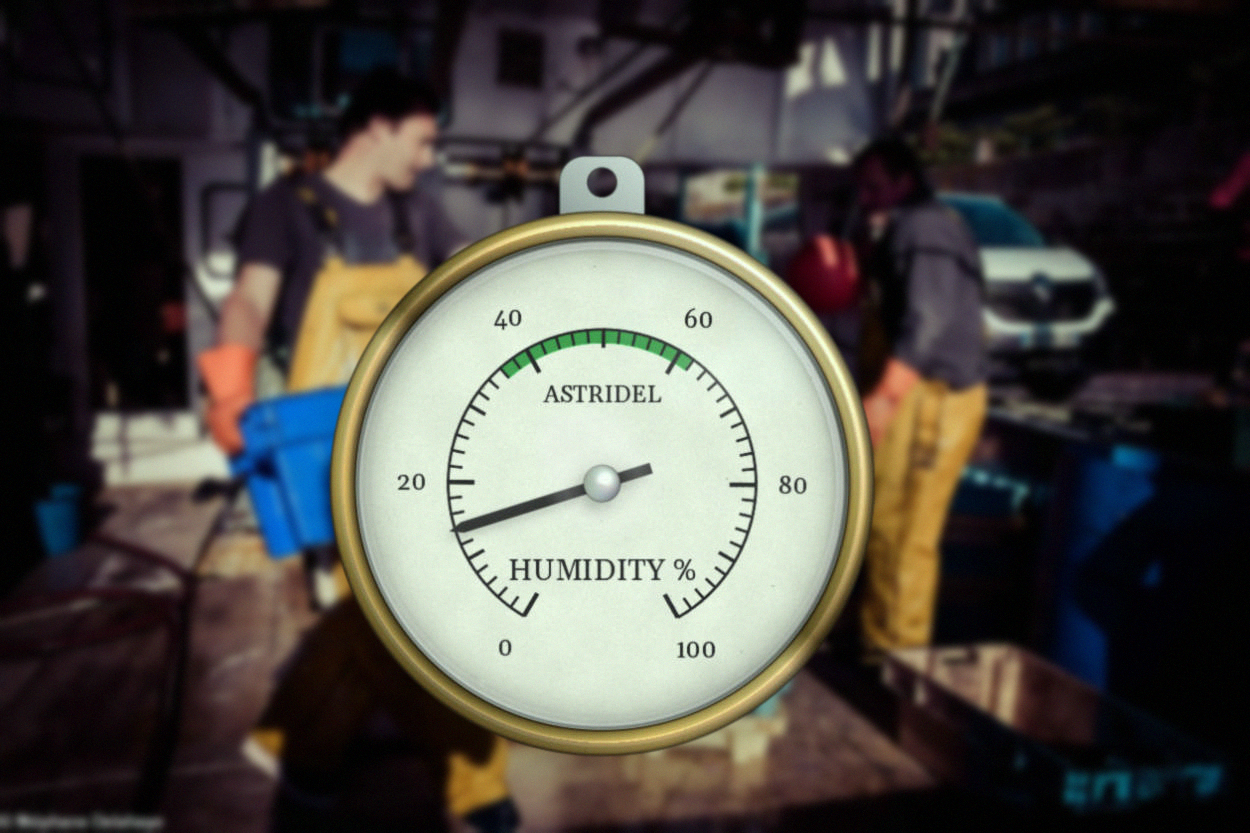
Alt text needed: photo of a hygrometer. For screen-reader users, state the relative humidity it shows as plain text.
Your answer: 14 %
